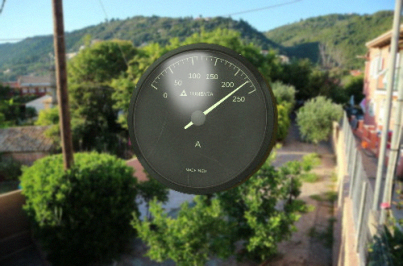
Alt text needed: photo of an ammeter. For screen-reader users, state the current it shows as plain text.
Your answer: 230 A
